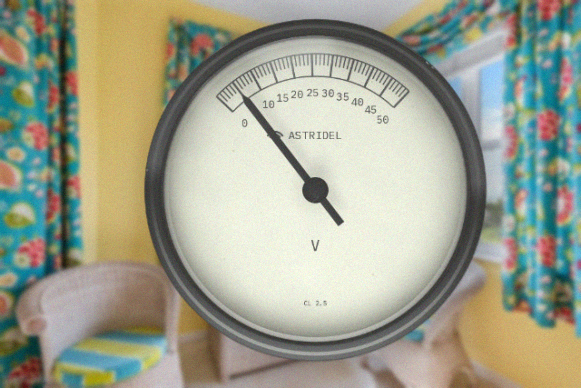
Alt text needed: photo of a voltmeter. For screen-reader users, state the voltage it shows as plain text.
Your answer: 5 V
